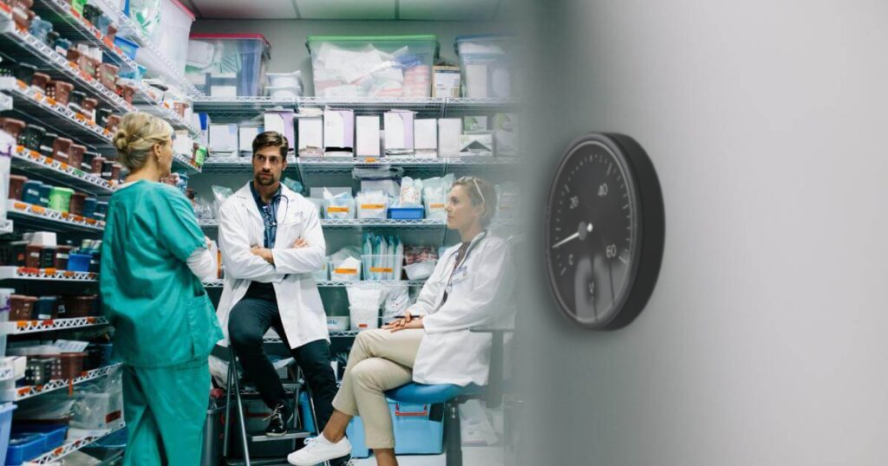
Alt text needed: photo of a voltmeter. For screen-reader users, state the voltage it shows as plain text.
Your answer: 6 V
